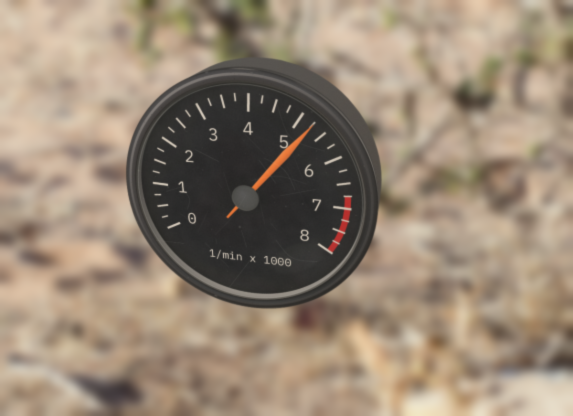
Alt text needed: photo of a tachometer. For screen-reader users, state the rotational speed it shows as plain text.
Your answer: 5250 rpm
